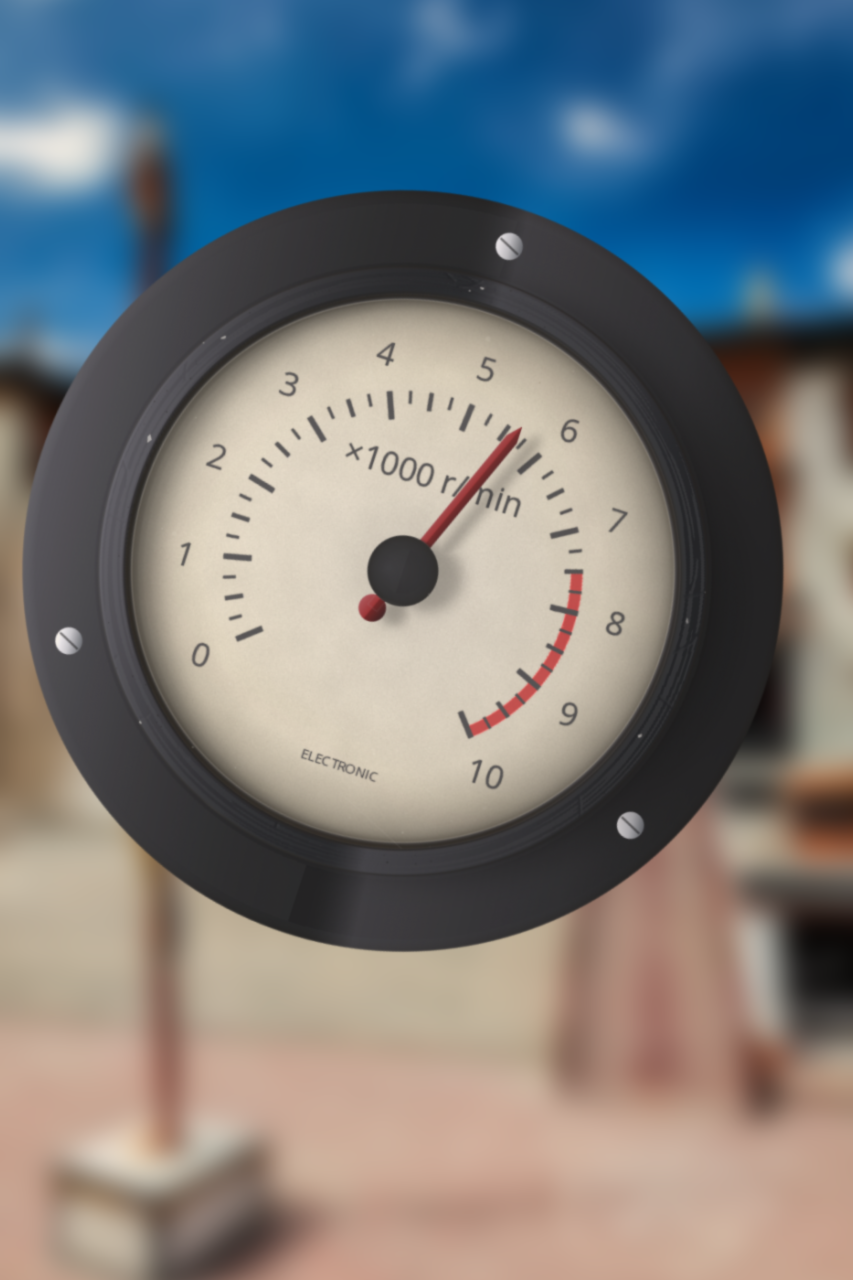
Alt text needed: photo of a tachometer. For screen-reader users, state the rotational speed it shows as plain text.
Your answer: 5625 rpm
